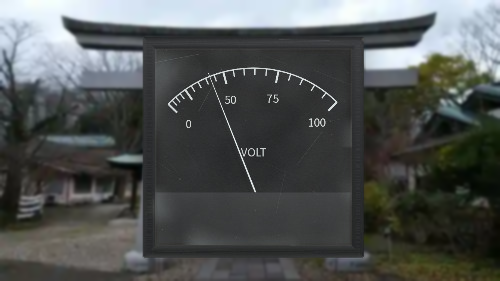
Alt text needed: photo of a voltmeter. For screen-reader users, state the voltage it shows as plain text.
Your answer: 42.5 V
